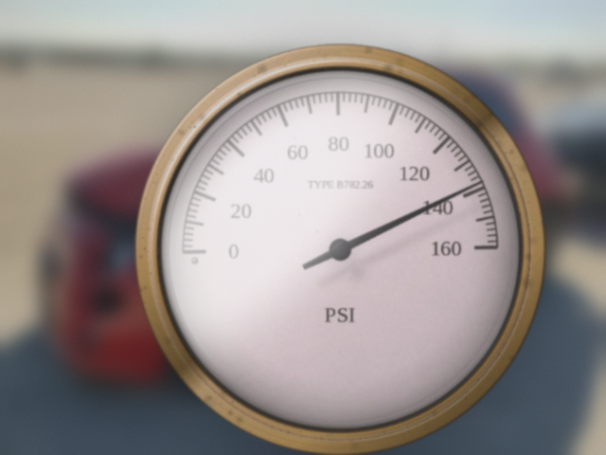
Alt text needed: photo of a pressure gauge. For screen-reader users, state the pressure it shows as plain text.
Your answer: 138 psi
